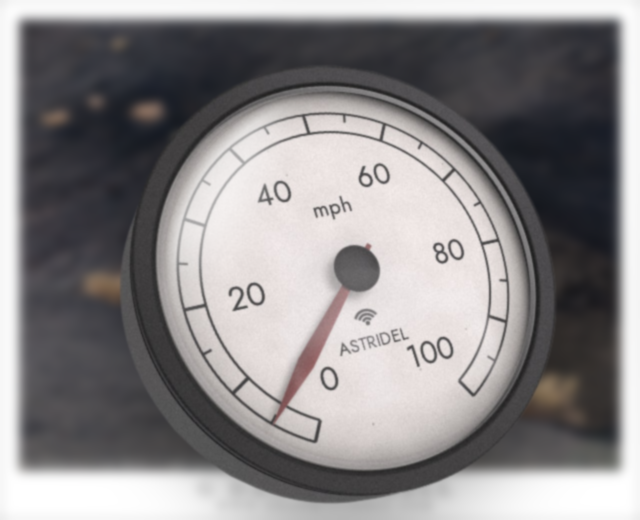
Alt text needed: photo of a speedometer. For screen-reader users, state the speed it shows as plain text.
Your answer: 5 mph
